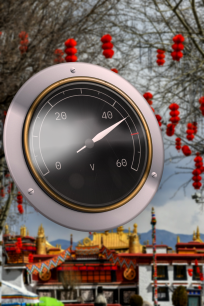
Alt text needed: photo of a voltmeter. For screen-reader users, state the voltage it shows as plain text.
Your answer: 45 V
